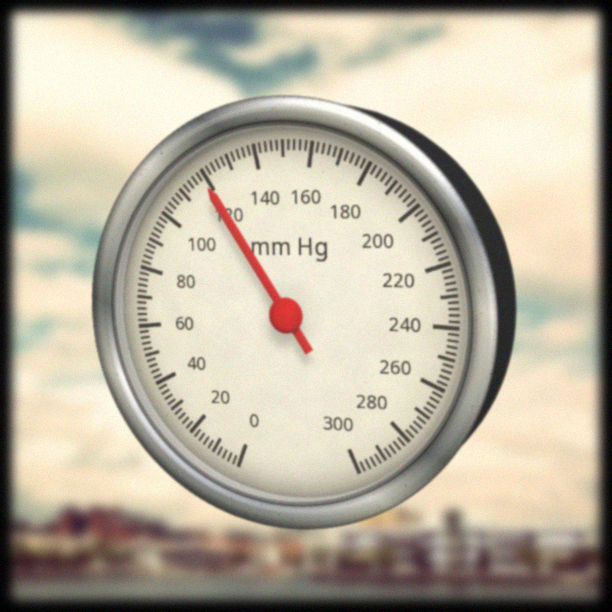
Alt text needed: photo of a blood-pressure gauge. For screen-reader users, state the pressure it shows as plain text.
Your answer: 120 mmHg
